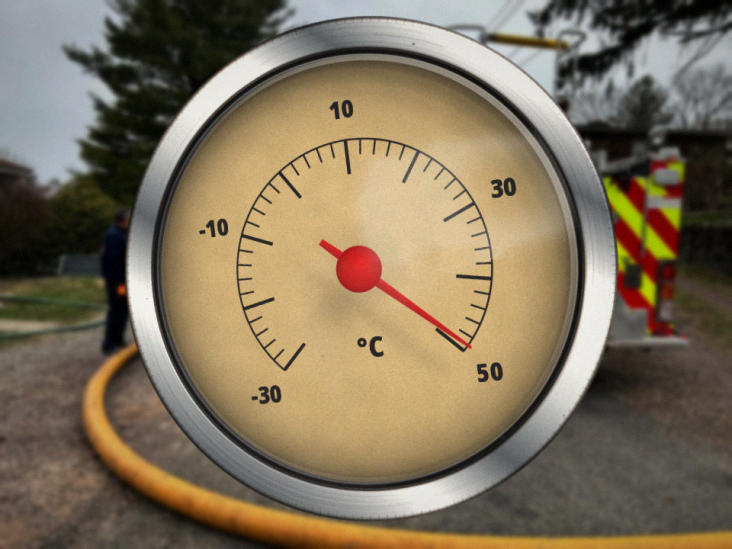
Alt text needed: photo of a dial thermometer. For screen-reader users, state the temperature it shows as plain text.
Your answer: 49 °C
